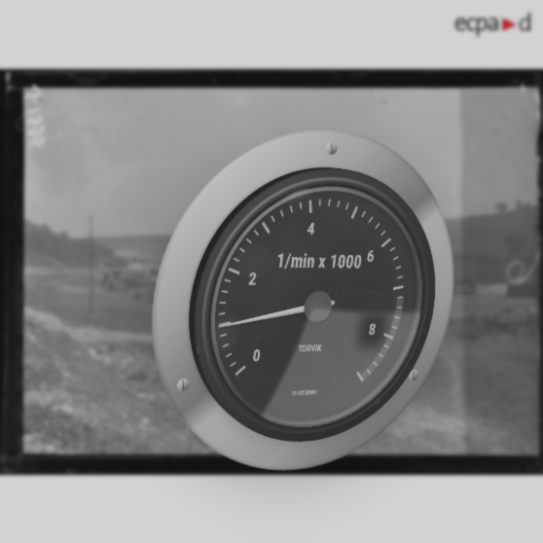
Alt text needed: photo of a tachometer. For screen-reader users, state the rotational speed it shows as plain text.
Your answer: 1000 rpm
